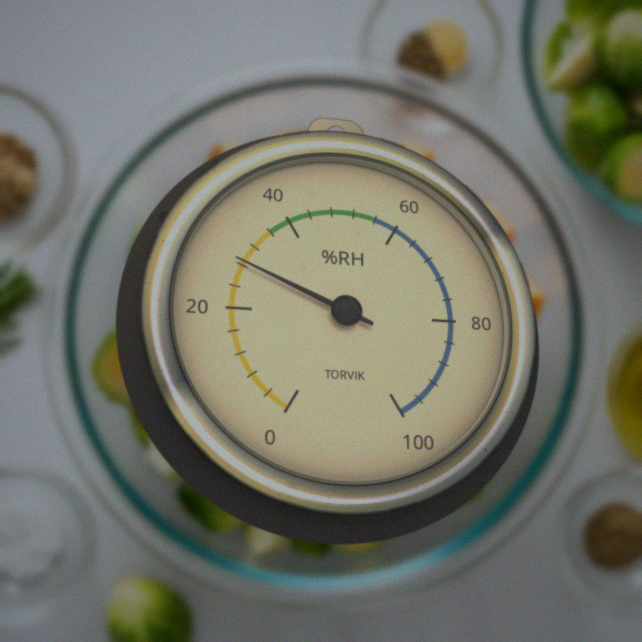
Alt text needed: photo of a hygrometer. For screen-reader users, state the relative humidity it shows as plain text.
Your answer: 28 %
